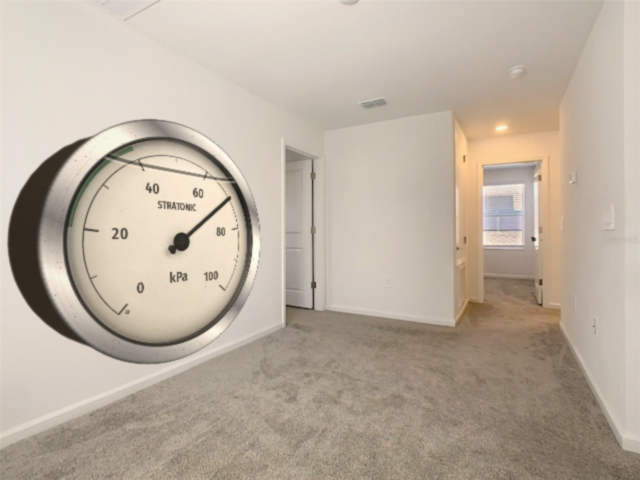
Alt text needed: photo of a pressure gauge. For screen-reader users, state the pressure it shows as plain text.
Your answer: 70 kPa
